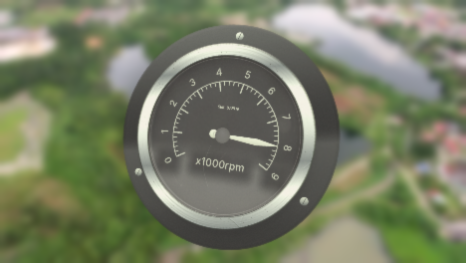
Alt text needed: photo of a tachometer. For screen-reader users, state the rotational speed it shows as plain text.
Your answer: 8000 rpm
